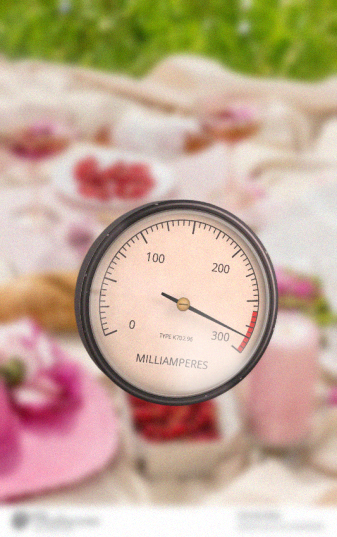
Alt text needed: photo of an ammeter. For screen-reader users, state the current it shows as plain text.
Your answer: 285 mA
